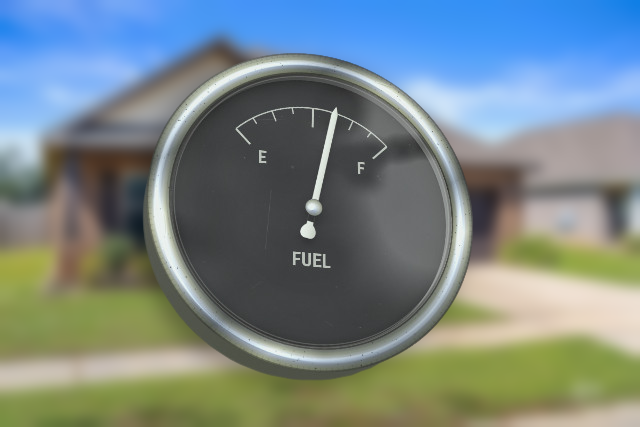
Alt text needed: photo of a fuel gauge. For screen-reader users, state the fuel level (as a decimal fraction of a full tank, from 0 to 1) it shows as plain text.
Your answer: 0.625
